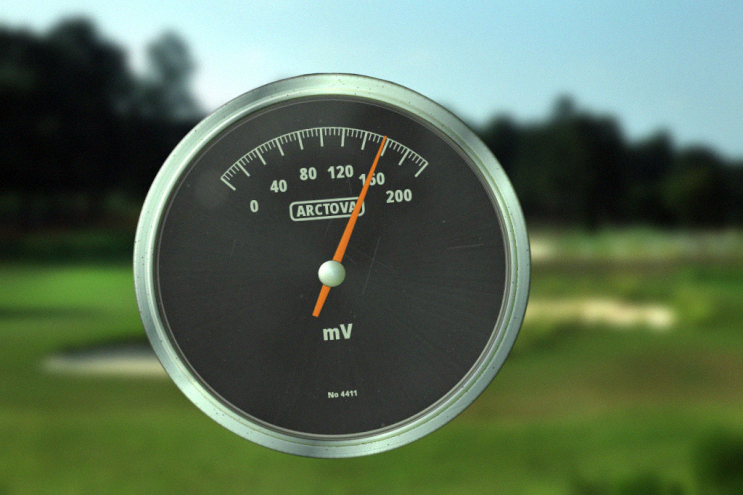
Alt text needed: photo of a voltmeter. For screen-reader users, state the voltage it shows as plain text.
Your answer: 156 mV
